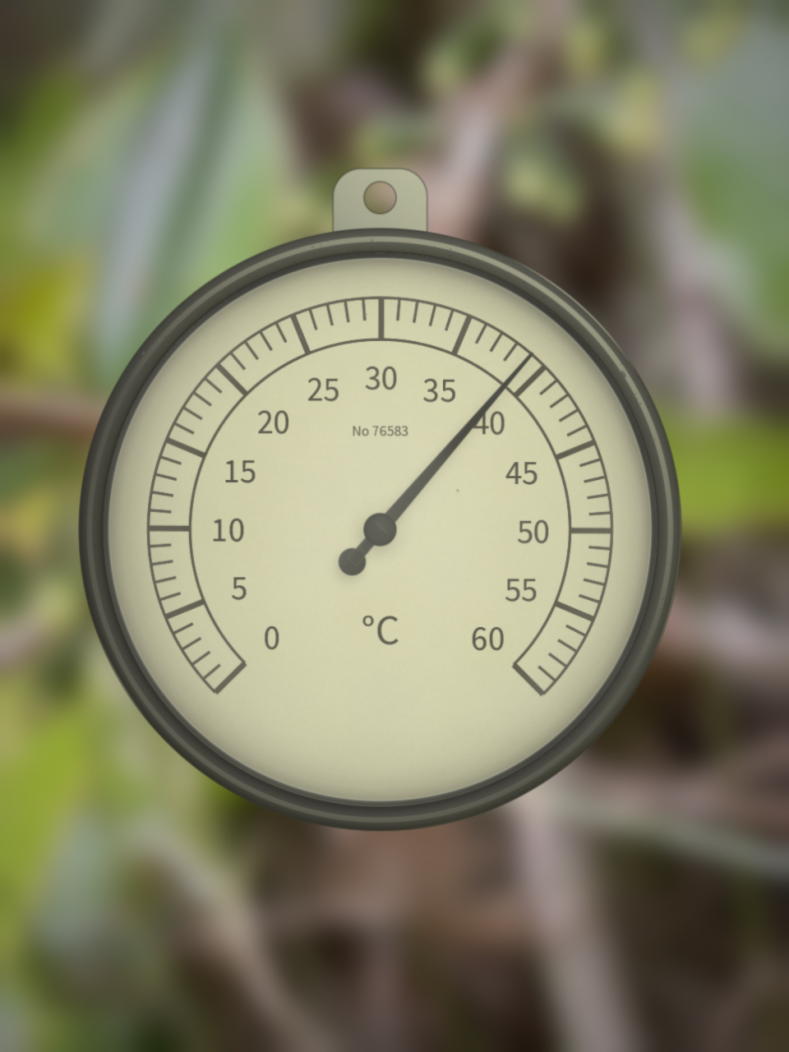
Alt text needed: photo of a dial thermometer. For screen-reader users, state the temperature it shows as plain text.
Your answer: 39 °C
